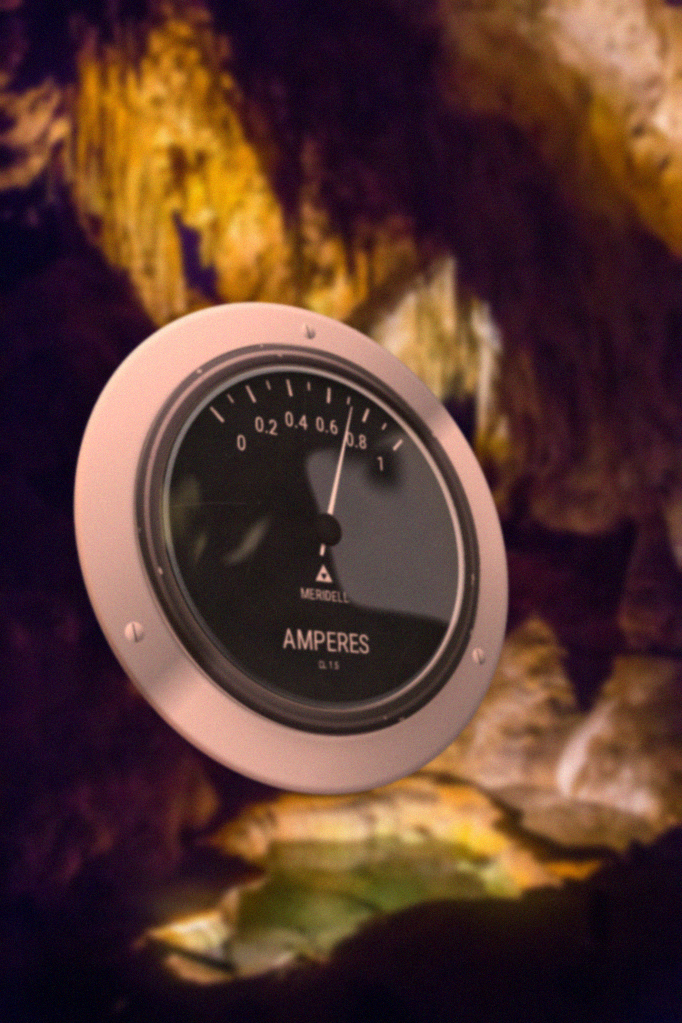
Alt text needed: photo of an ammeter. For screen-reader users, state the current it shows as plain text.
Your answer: 0.7 A
